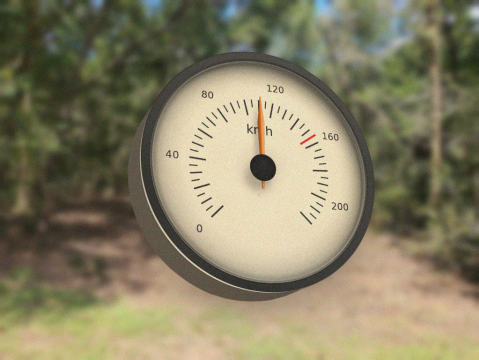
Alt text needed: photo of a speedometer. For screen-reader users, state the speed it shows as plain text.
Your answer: 110 km/h
